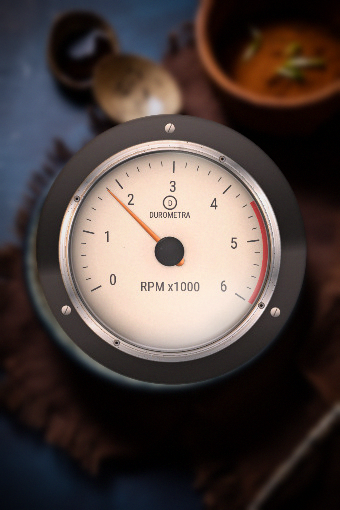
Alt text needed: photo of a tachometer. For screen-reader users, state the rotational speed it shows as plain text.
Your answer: 1800 rpm
